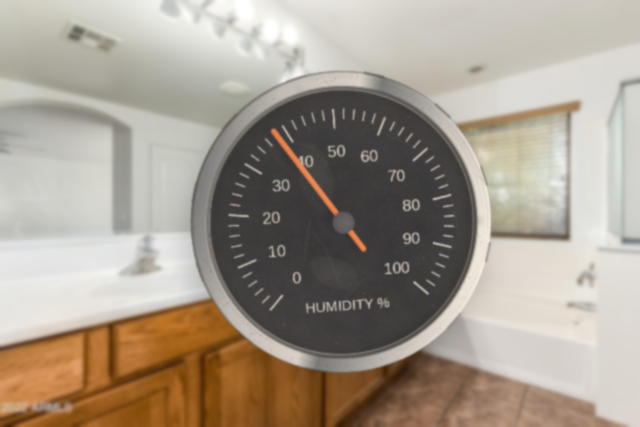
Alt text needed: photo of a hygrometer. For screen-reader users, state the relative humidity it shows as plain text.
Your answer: 38 %
